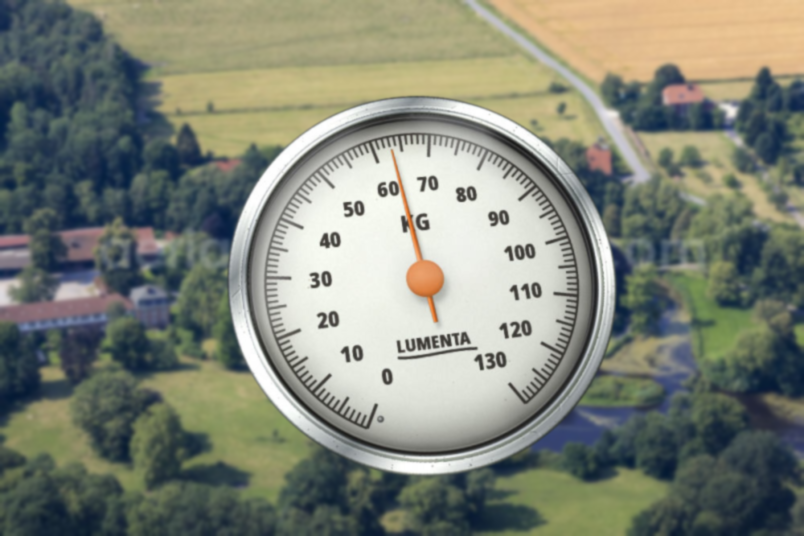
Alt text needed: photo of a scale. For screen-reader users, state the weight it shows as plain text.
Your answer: 63 kg
